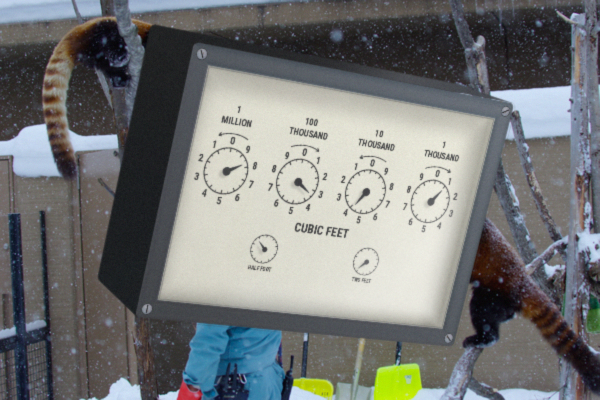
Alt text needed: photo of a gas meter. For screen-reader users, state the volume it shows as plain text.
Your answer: 834100 ft³
